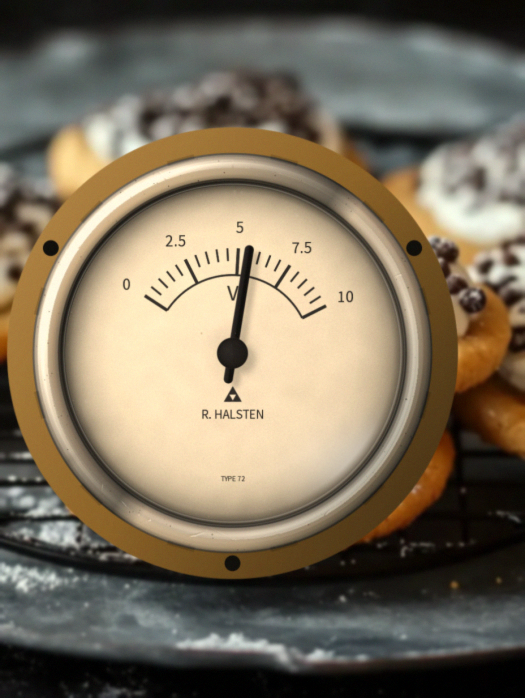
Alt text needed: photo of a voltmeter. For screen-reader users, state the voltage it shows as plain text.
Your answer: 5.5 V
